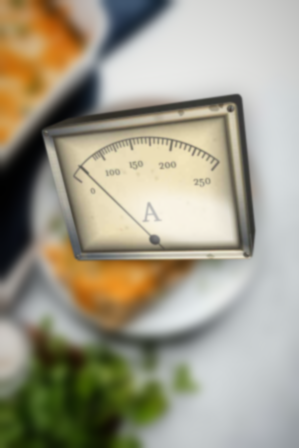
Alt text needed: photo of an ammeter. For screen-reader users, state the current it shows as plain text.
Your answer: 50 A
